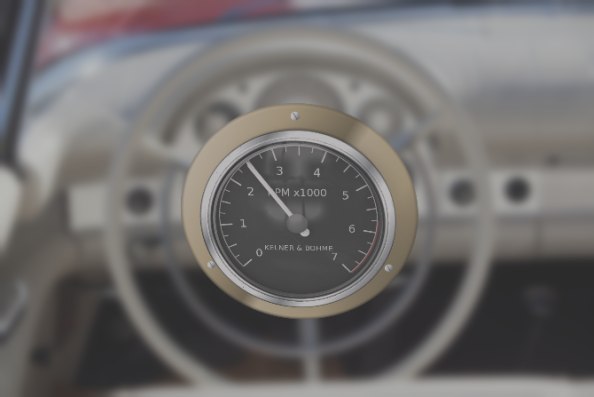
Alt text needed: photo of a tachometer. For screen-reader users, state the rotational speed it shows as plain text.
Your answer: 2500 rpm
